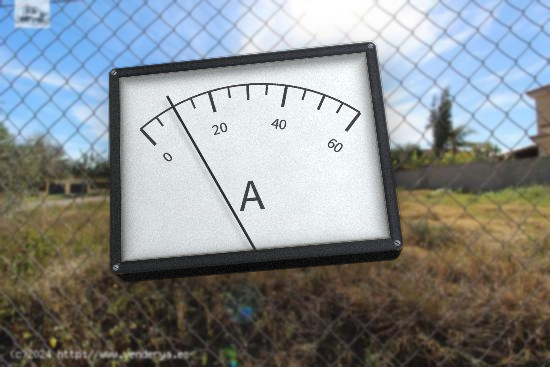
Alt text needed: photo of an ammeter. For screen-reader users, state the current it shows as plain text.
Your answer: 10 A
